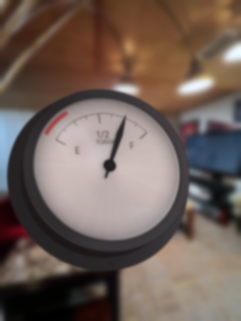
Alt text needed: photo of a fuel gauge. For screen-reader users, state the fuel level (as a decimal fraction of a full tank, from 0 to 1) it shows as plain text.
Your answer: 0.75
